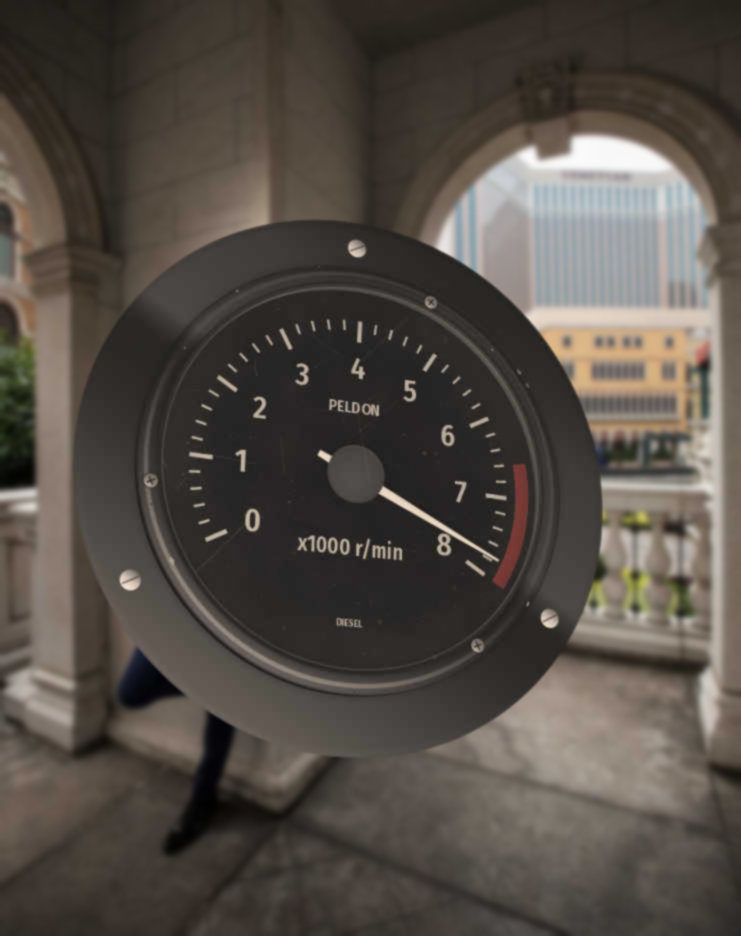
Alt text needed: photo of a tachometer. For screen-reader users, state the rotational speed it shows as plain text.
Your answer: 7800 rpm
